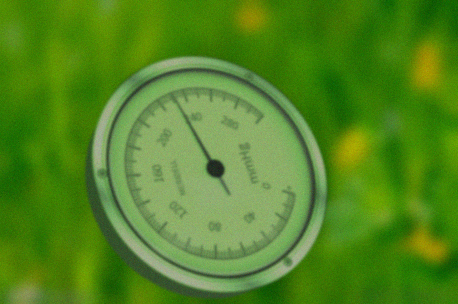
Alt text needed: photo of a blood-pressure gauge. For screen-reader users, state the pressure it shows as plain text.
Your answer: 230 mmHg
